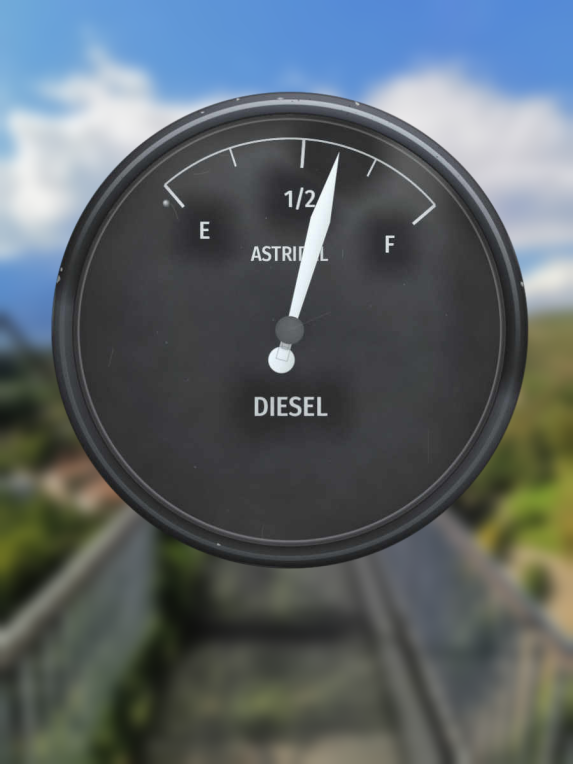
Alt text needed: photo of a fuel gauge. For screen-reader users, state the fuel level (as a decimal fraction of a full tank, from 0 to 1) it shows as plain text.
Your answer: 0.625
